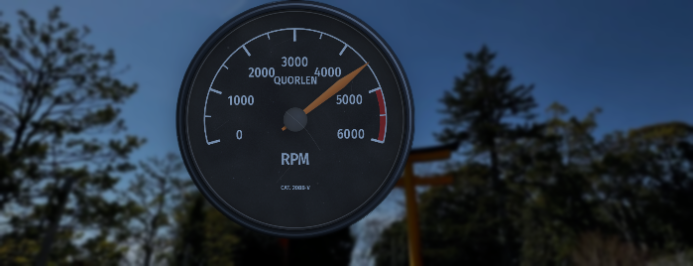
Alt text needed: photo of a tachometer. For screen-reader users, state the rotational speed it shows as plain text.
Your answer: 4500 rpm
